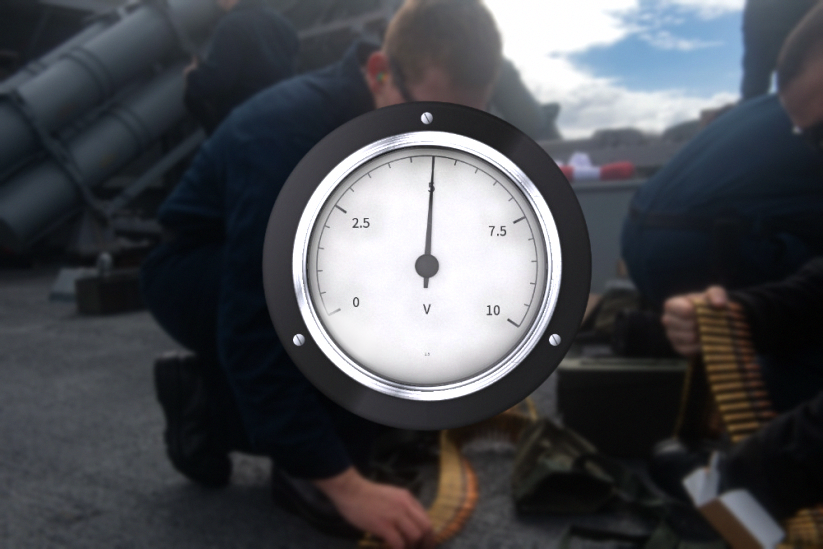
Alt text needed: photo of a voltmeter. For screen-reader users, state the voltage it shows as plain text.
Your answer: 5 V
